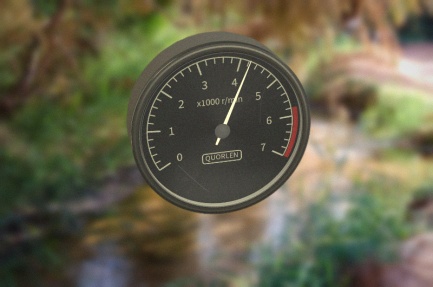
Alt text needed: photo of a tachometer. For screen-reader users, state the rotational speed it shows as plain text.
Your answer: 4200 rpm
